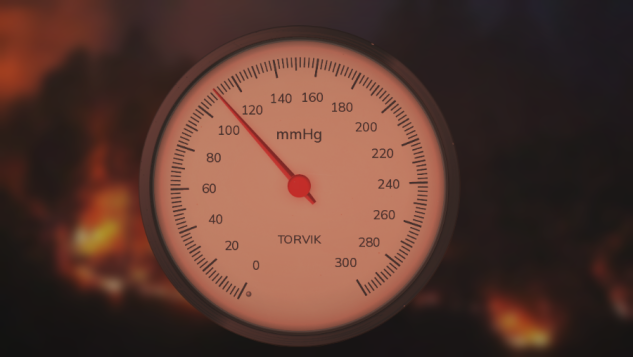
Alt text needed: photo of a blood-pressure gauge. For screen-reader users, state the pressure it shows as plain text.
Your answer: 110 mmHg
